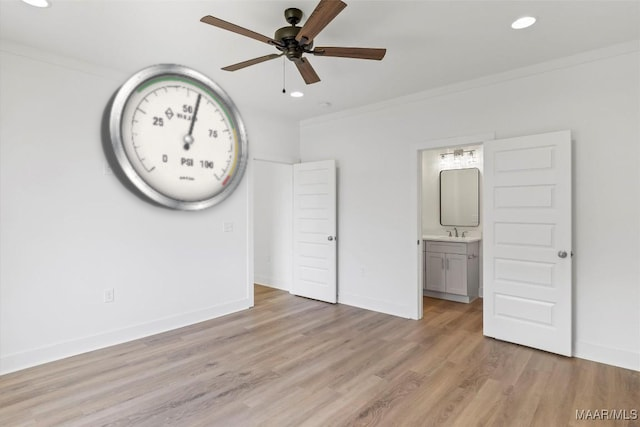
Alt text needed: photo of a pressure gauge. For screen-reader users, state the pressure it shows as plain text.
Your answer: 55 psi
